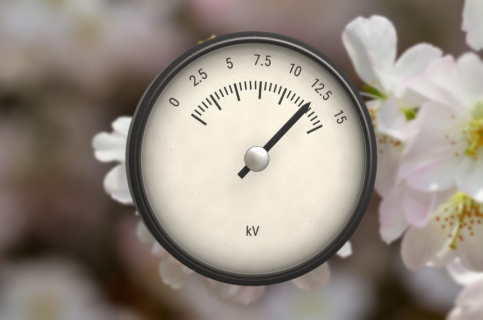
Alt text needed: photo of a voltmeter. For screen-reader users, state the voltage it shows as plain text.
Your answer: 12.5 kV
